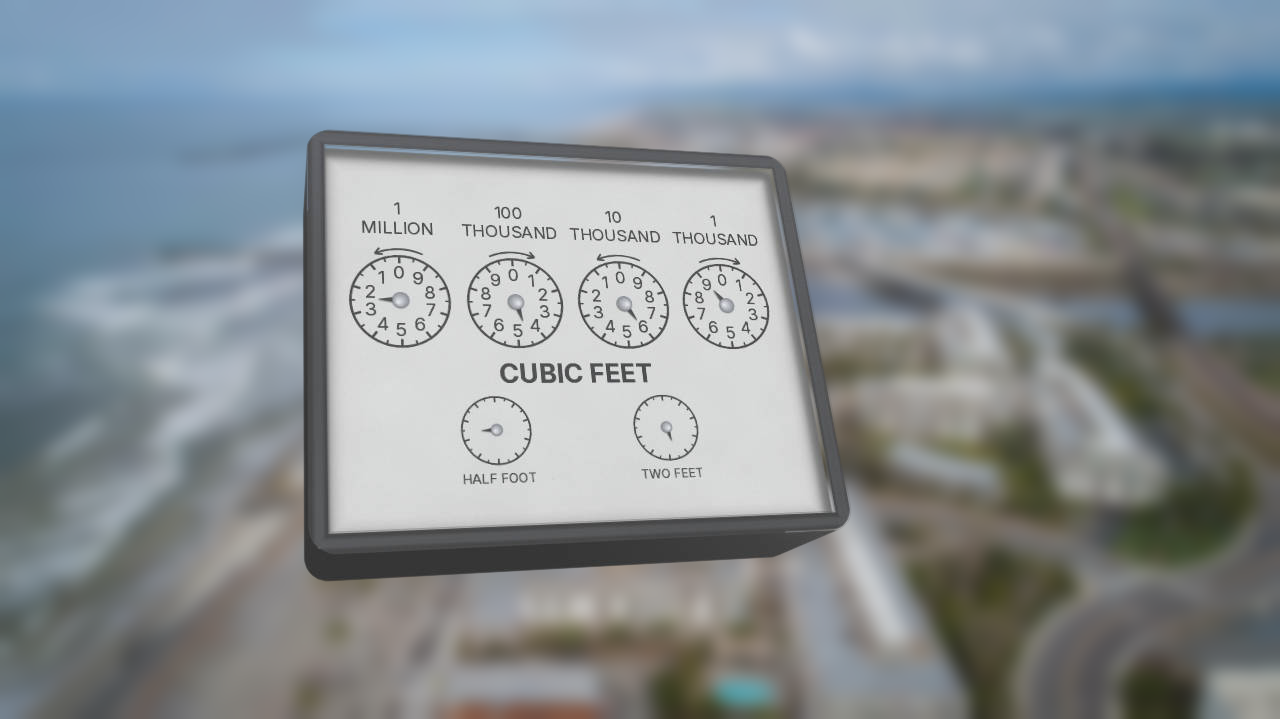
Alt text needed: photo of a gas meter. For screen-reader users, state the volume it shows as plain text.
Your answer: 245900 ft³
